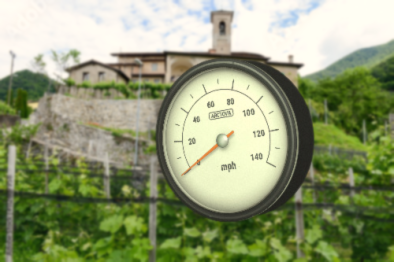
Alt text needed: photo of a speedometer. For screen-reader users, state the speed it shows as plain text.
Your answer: 0 mph
